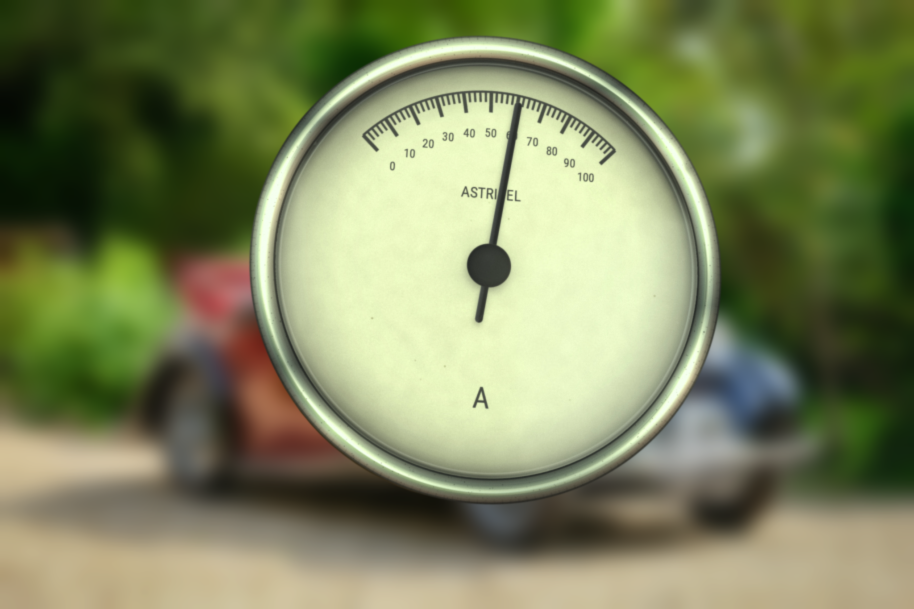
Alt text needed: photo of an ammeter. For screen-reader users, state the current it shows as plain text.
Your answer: 60 A
